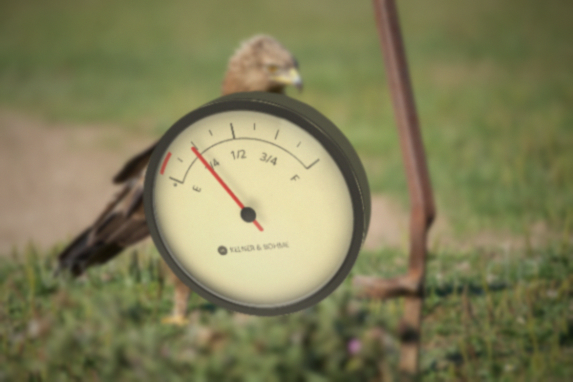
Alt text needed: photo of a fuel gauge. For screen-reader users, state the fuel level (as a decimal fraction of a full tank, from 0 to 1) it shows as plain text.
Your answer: 0.25
